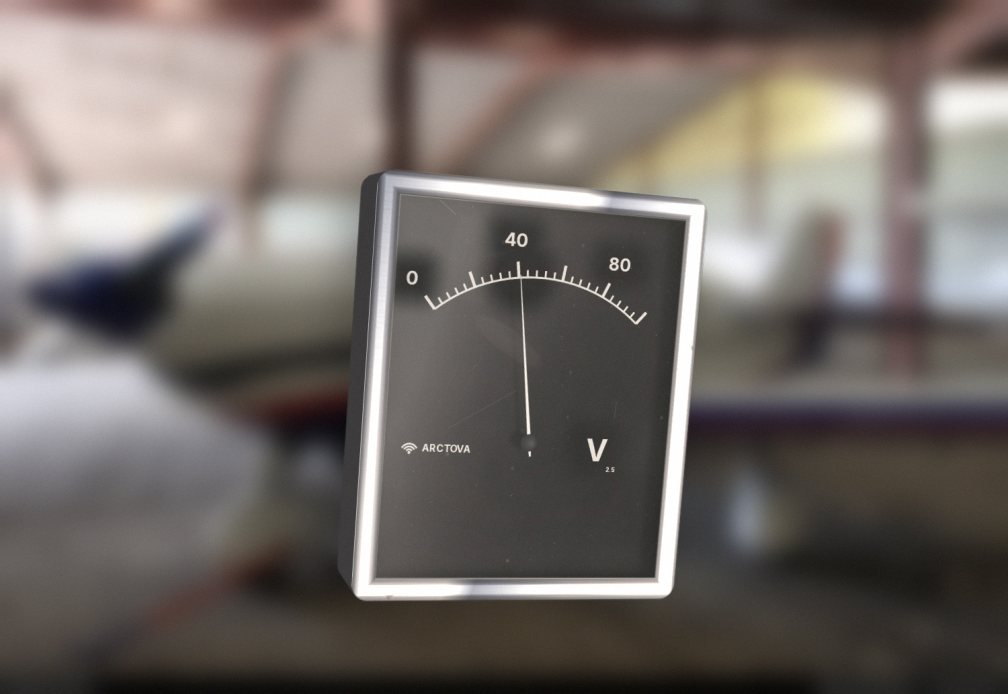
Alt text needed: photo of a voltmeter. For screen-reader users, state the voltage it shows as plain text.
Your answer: 40 V
